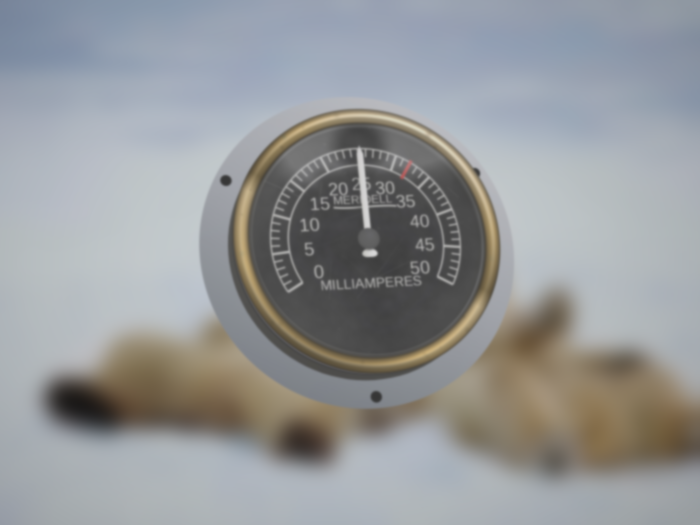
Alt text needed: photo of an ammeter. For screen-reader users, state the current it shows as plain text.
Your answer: 25 mA
